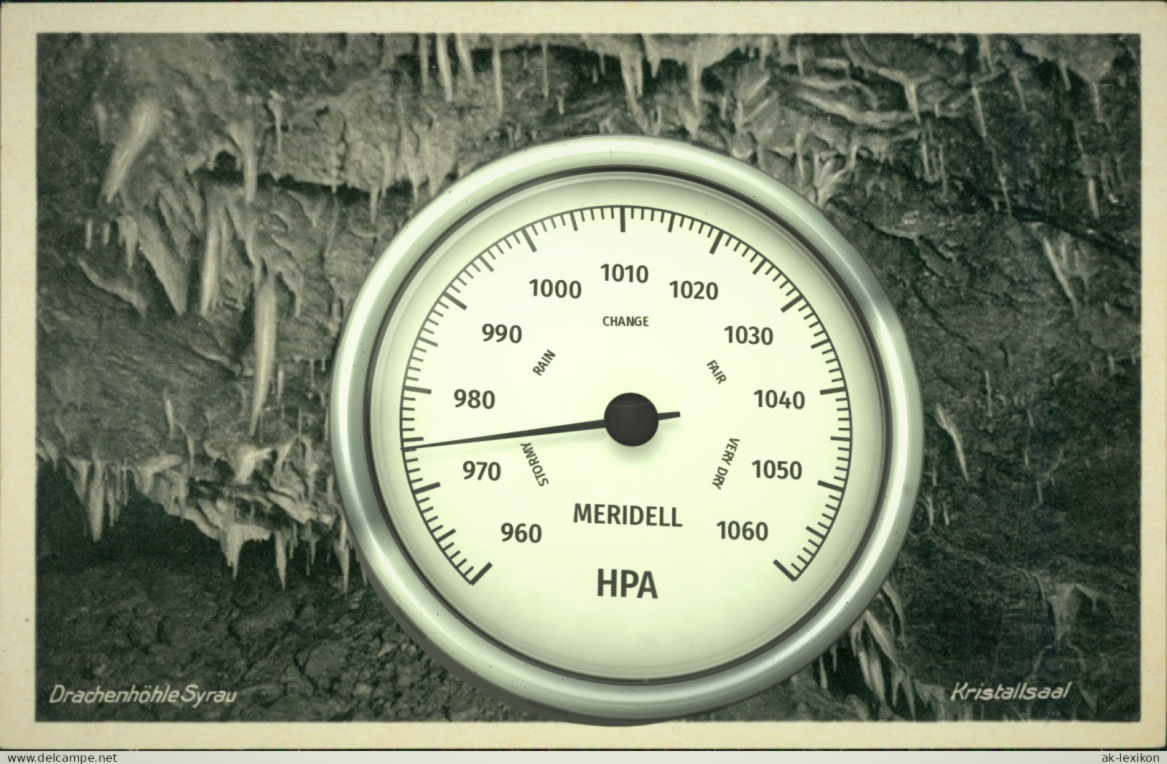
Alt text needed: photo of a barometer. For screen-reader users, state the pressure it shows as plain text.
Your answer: 974 hPa
